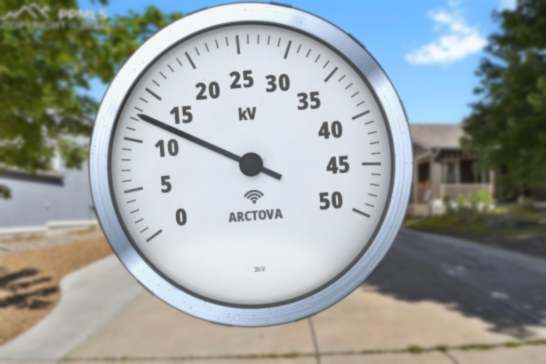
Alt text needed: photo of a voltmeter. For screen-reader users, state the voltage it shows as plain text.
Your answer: 12.5 kV
